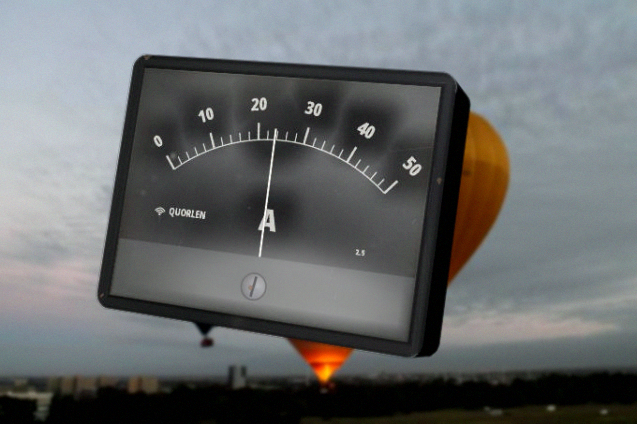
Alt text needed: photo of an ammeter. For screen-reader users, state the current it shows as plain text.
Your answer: 24 A
